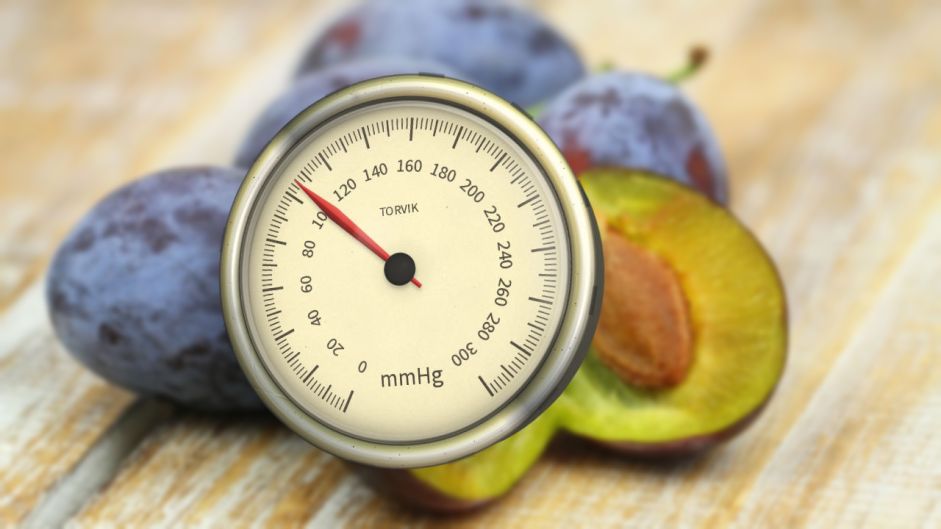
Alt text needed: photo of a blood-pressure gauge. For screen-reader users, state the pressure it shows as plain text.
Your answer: 106 mmHg
